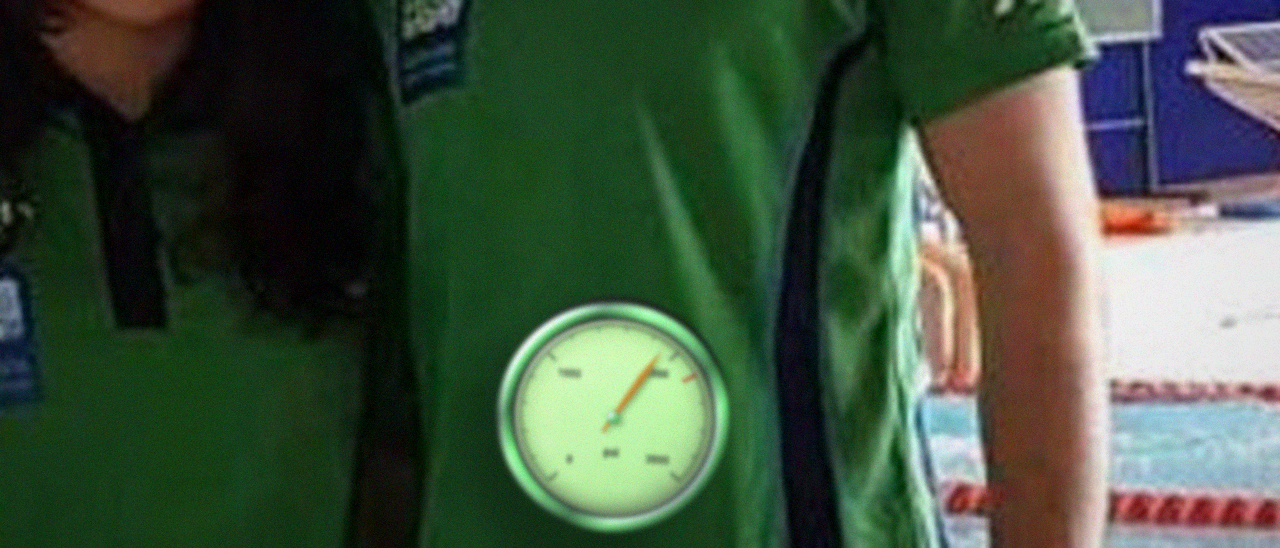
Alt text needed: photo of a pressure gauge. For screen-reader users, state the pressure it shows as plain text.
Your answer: 1900 psi
